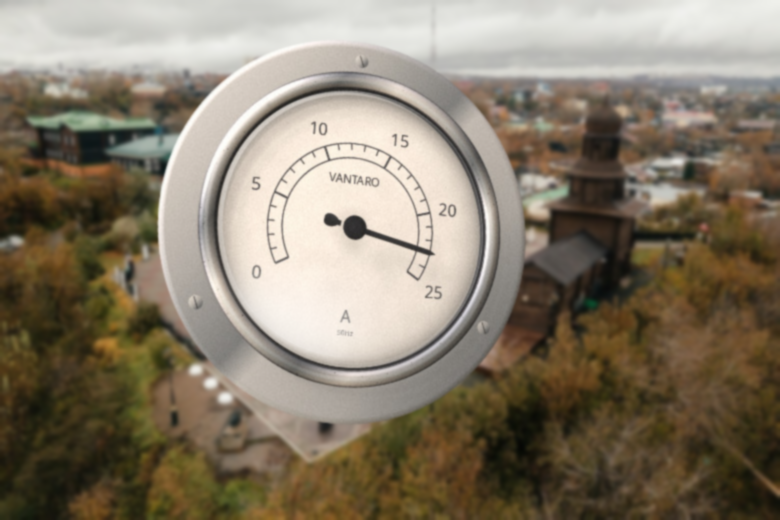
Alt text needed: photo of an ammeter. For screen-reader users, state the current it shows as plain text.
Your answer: 23 A
